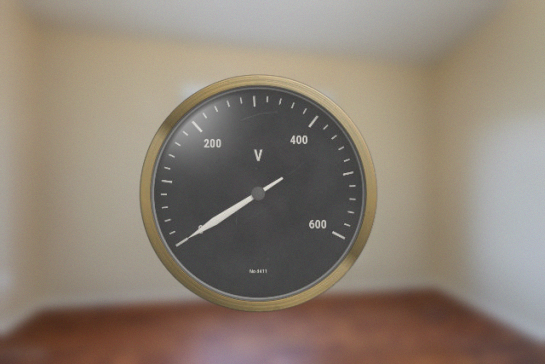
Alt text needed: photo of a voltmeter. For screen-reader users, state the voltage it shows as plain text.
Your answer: 0 V
